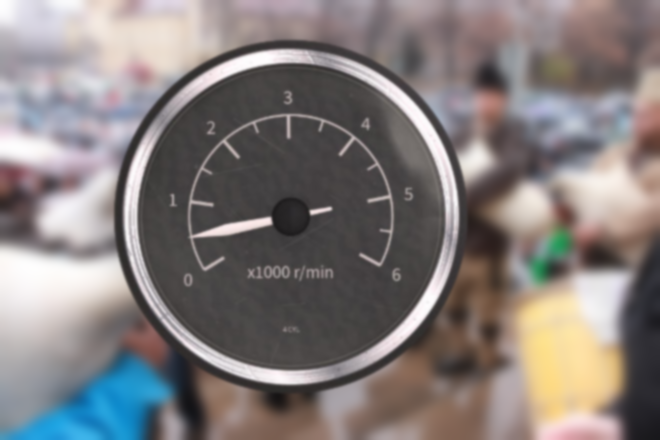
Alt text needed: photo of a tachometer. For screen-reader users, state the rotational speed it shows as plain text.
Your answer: 500 rpm
